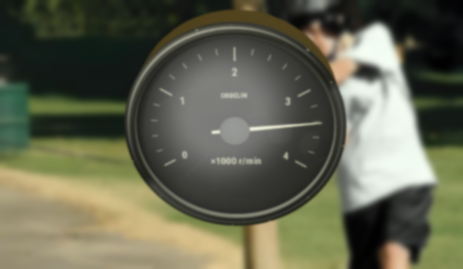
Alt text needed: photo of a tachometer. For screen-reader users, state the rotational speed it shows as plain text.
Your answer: 3400 rpm
